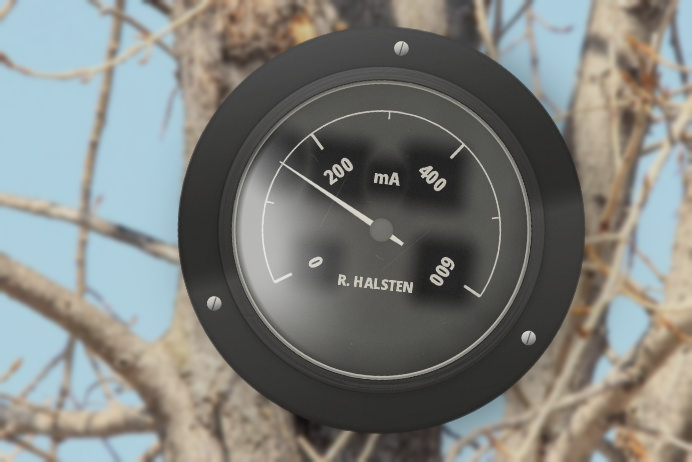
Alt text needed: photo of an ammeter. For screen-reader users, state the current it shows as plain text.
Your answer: 150 mA
